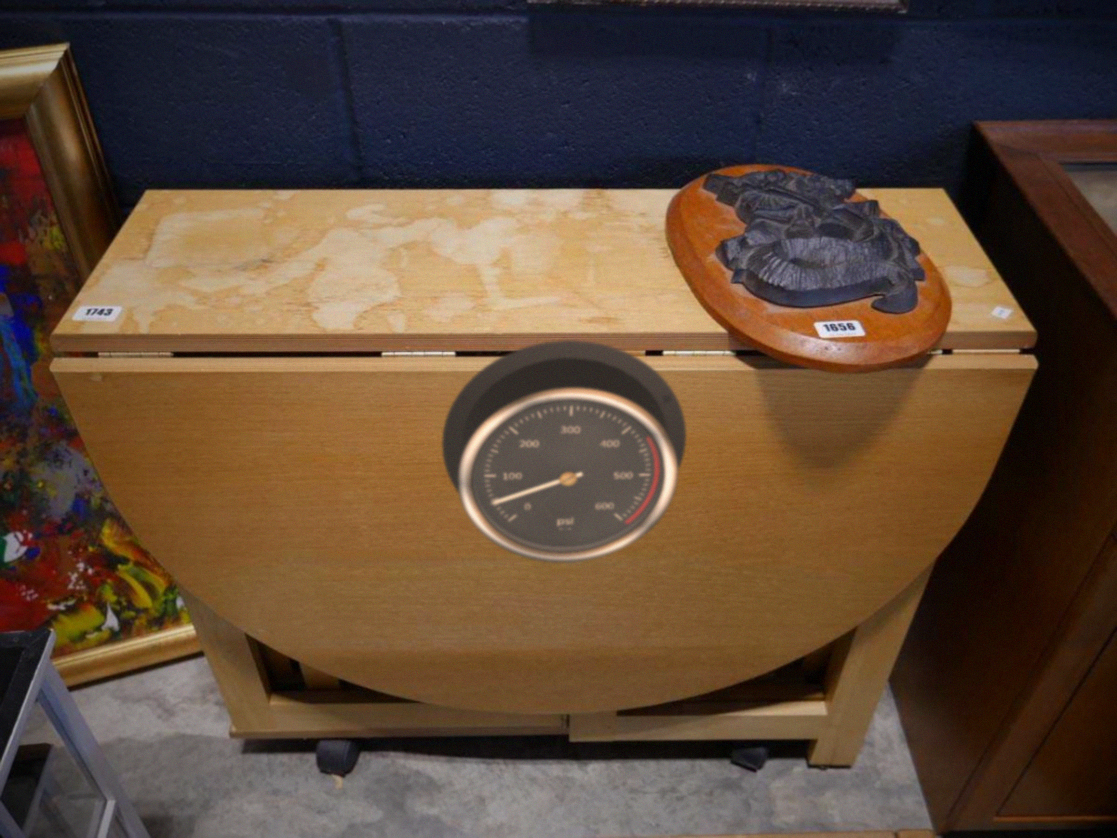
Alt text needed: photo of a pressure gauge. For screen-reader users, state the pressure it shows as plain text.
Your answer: 50 psi
